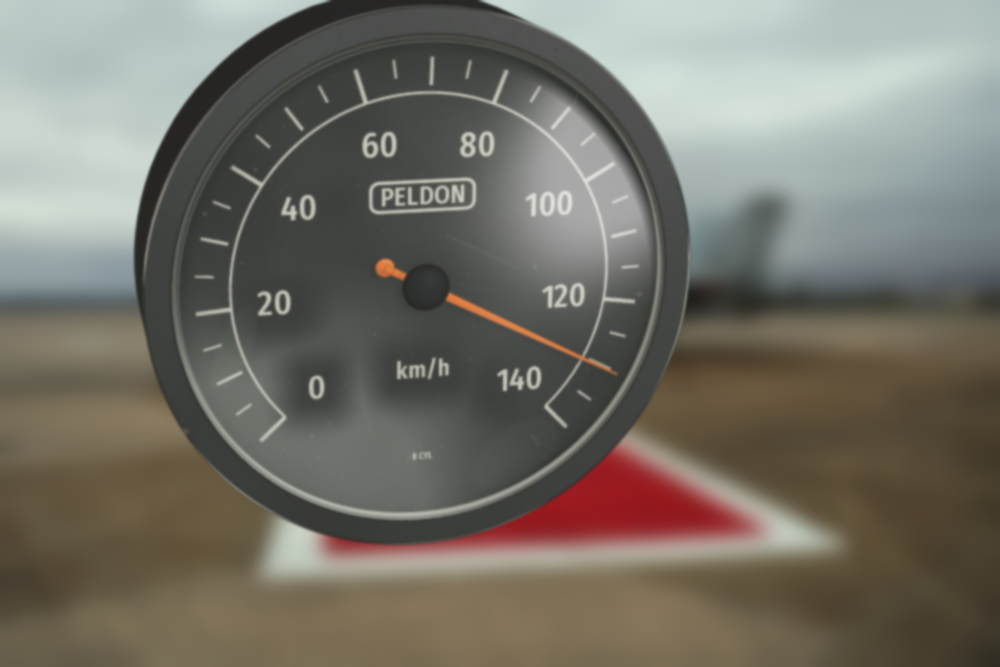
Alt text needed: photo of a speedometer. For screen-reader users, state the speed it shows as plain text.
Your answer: 130 km/h
